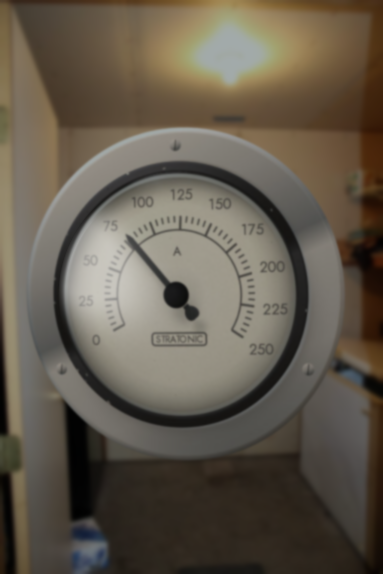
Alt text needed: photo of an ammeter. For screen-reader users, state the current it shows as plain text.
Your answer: 80 A
